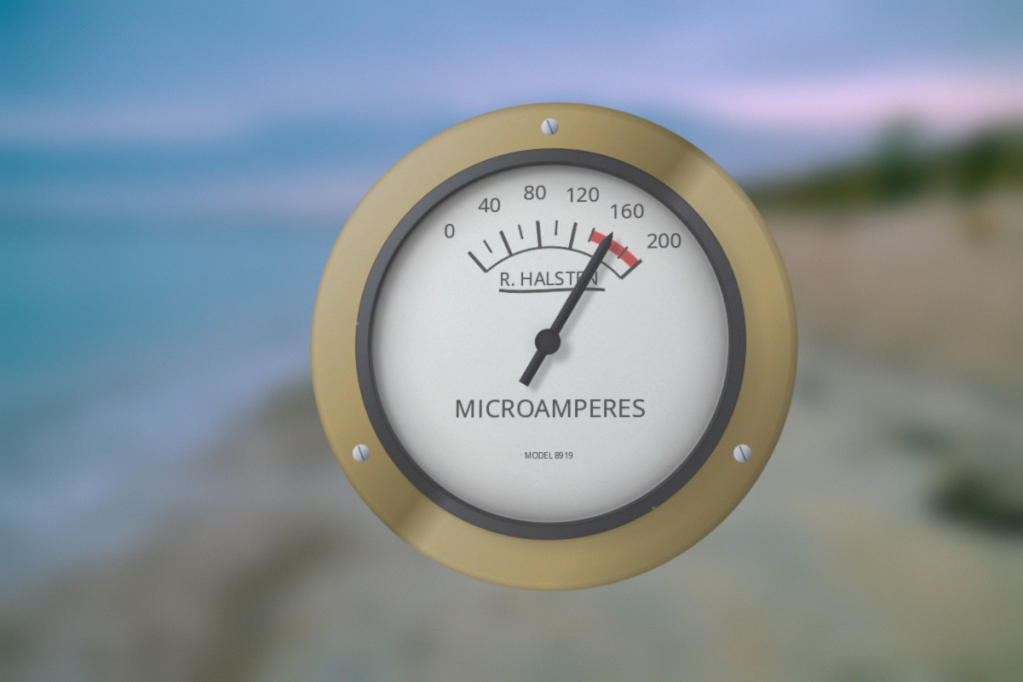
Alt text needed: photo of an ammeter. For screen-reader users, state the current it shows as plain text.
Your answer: 160 µA
